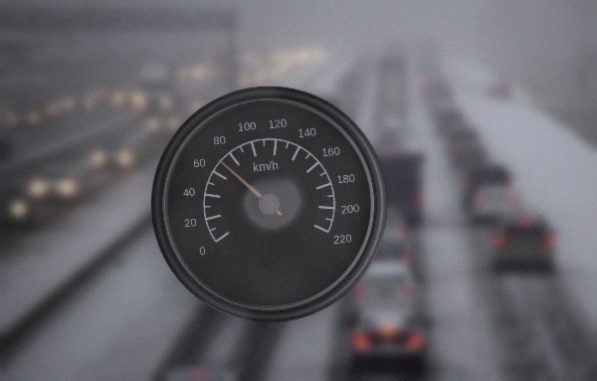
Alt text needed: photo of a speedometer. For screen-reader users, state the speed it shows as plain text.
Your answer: 70 km/h
